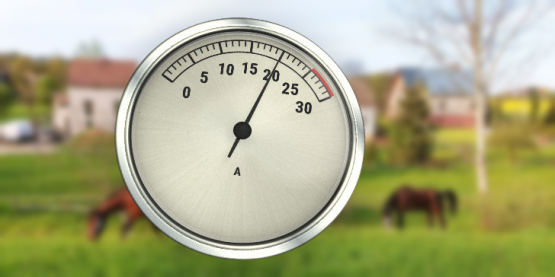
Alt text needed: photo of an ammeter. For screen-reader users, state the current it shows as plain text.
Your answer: 20 A
